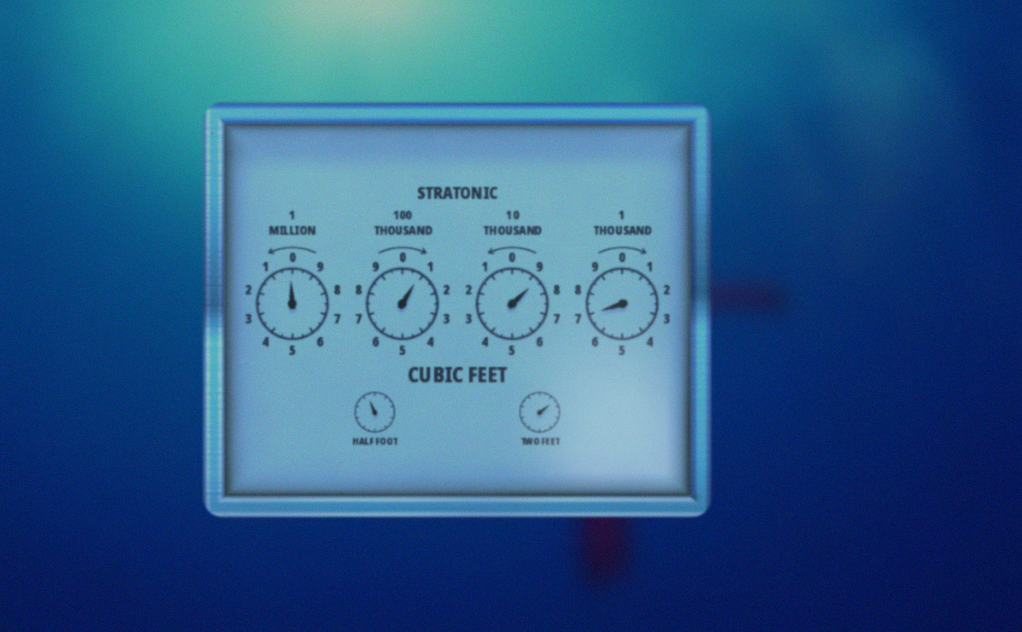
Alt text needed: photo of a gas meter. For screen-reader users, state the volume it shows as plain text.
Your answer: 8700 ft³
